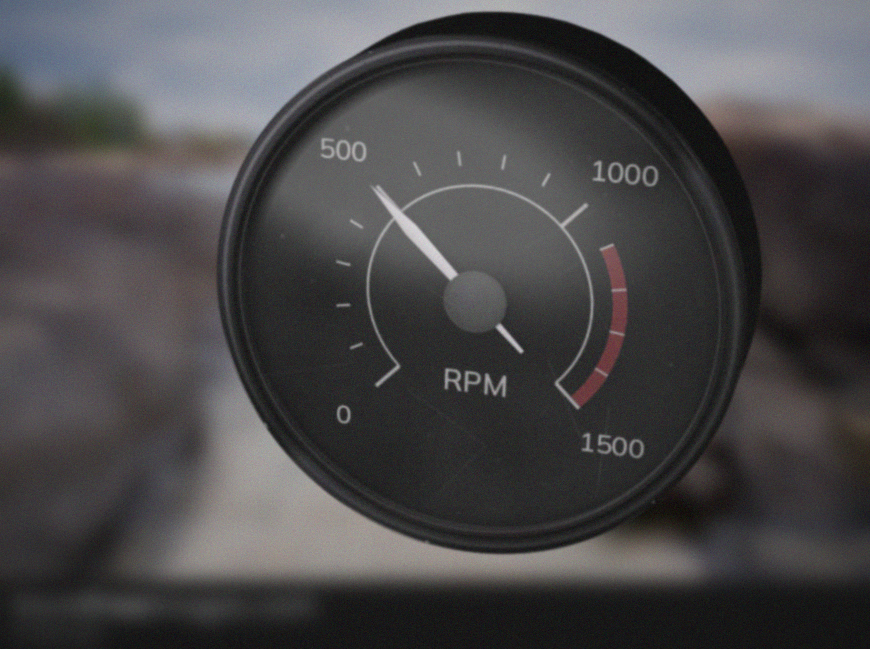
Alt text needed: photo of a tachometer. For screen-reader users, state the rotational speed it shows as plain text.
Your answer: 500 rpm
